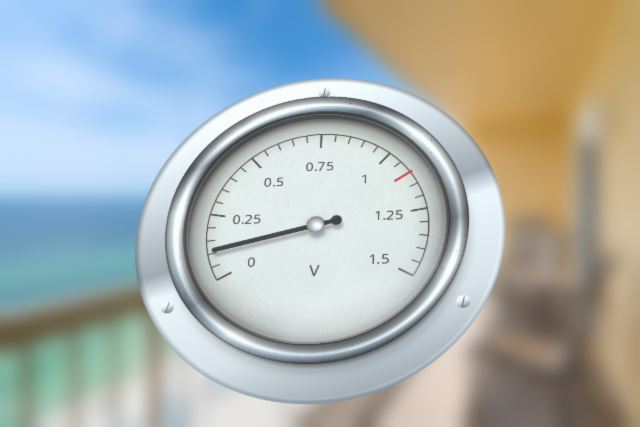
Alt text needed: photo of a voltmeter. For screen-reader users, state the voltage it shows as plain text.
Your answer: 0.1 V
